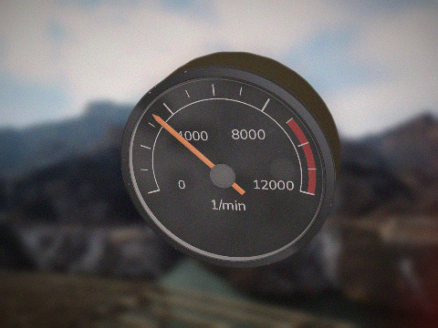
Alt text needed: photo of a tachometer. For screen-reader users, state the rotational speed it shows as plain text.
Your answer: 3500 rpm
